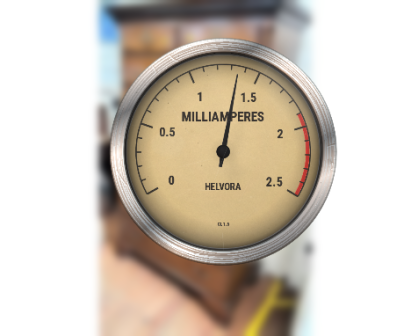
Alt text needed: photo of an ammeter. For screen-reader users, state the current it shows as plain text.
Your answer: 1.35 mA
